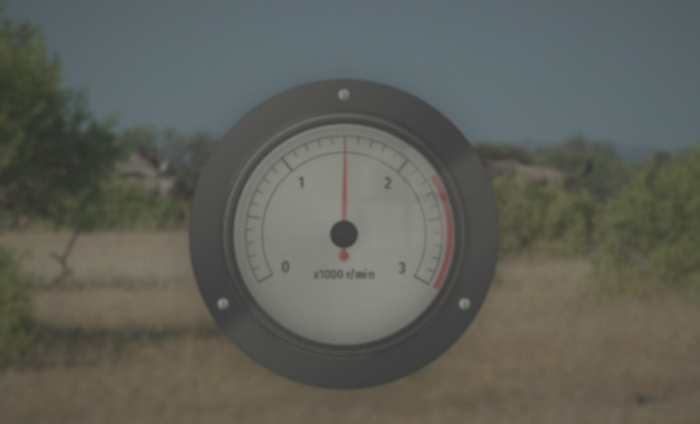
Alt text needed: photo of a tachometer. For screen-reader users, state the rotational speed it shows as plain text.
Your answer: 1500 rpm
